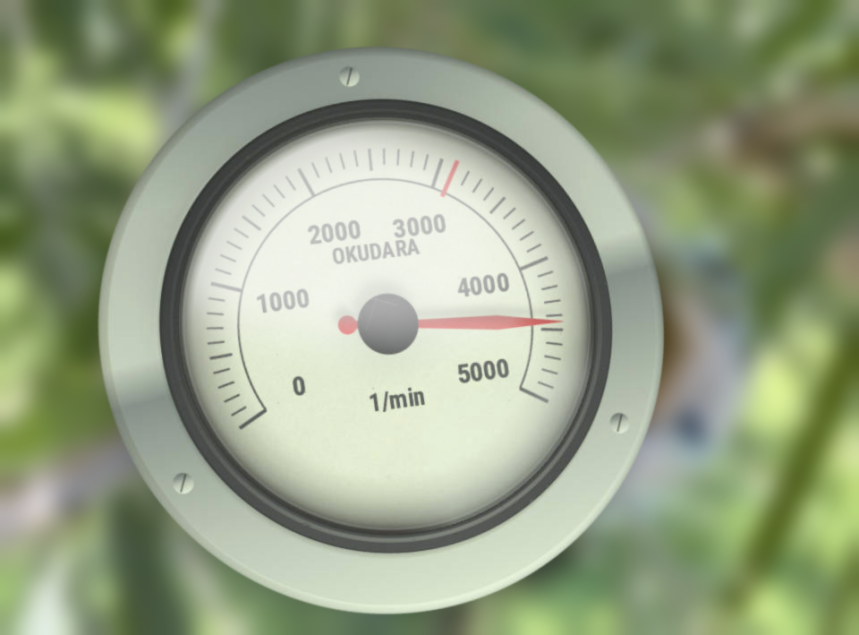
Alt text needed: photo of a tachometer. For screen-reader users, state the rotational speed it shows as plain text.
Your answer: 4450 rpm
